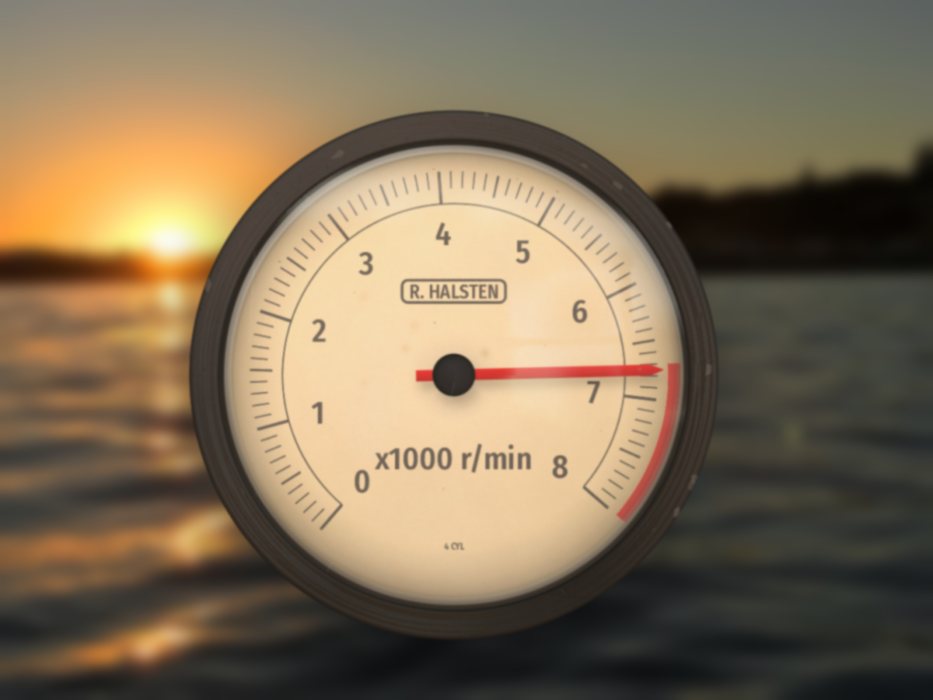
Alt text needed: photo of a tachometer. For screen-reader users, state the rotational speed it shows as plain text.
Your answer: 6750 rpm
